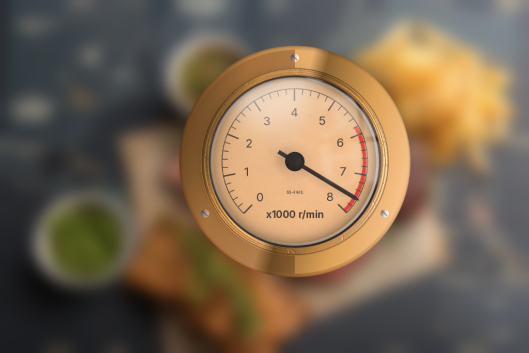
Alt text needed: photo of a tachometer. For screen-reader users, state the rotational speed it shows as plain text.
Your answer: 7600 rpm
